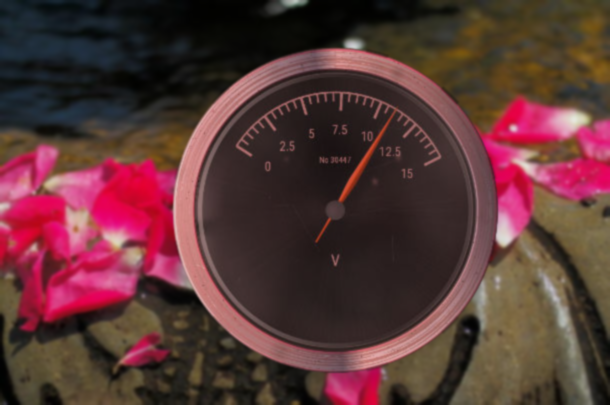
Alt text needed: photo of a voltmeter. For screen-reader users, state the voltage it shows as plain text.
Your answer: 11 V
